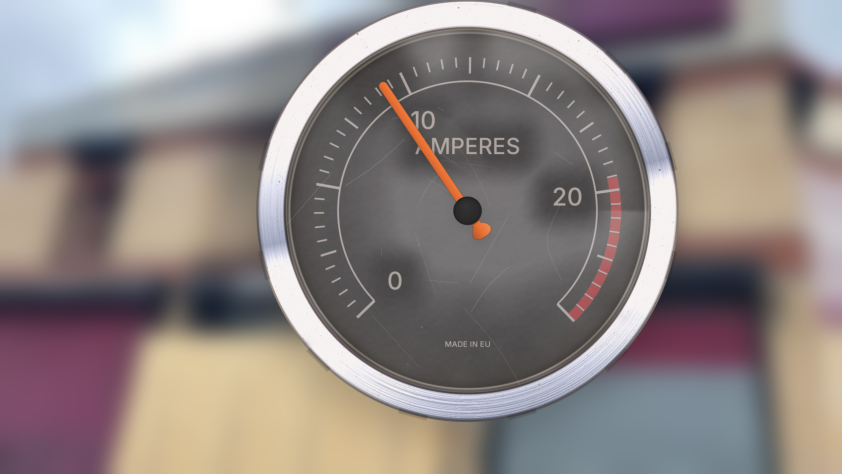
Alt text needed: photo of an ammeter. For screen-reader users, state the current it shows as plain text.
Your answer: 9.25 A
